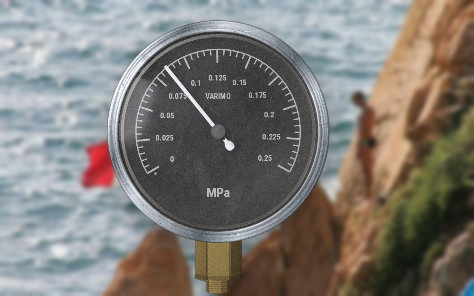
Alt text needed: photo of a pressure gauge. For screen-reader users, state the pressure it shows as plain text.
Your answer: 0.085 MPa
